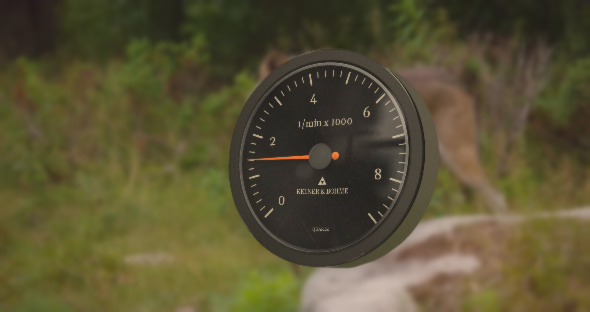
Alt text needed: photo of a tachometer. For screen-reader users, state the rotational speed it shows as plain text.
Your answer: 1400 rpm
